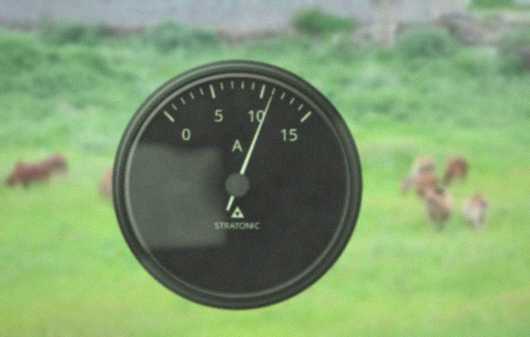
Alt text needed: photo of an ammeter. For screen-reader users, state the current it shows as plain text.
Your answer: 11 A
